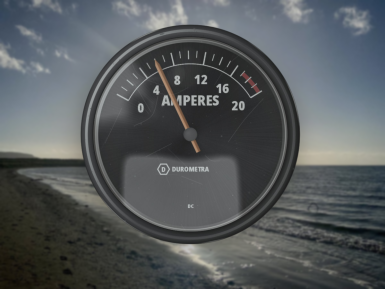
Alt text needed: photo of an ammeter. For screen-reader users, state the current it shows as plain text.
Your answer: 6 A
